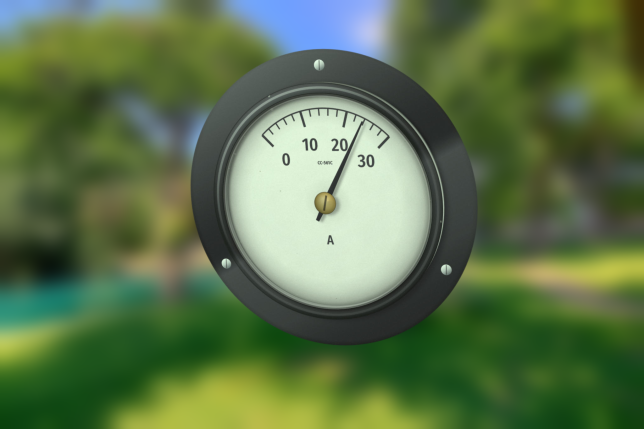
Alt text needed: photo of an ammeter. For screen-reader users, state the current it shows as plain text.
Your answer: 24 A
